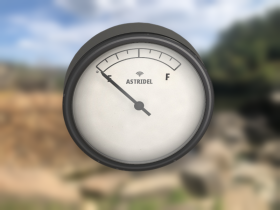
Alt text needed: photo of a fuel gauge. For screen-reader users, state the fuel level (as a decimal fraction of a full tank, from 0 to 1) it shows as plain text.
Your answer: 0
